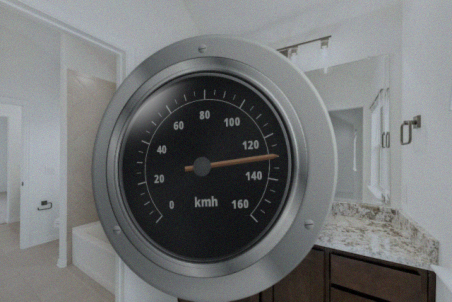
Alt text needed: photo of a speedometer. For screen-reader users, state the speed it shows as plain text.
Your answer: 130 km/h
